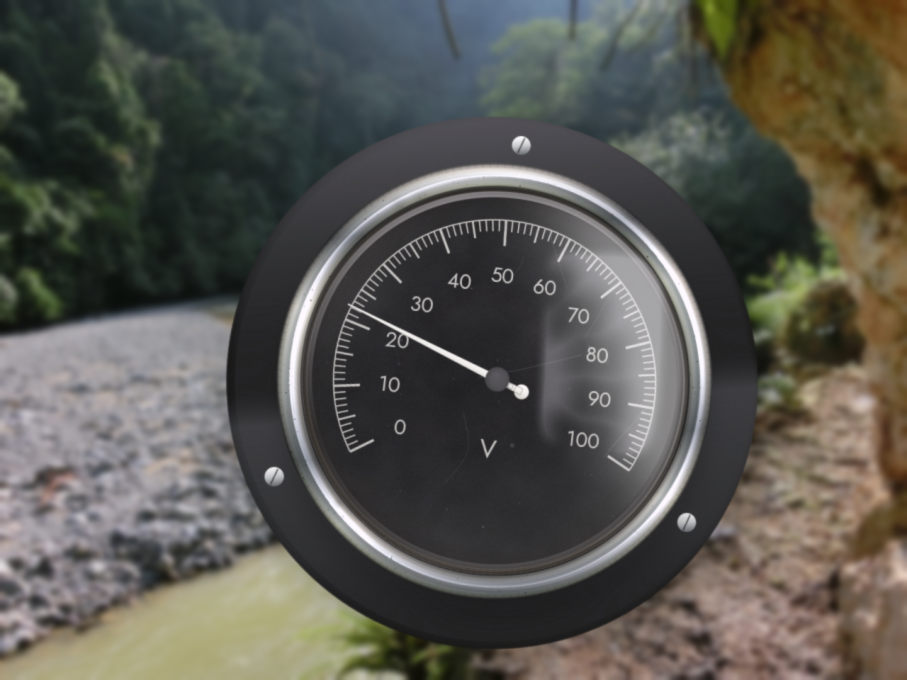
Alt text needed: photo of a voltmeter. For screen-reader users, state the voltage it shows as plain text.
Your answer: 22 V
